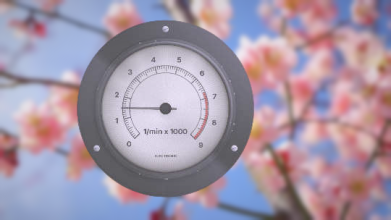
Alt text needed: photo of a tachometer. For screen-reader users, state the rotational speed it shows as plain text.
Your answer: 1500 rpm
